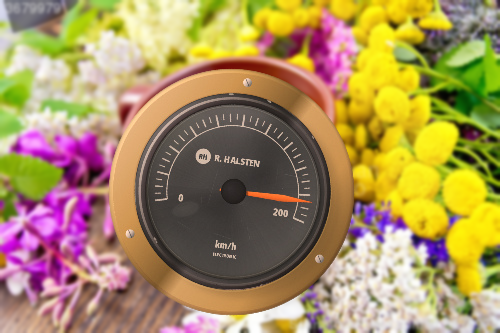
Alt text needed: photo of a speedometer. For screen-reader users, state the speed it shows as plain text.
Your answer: 185 km/h
